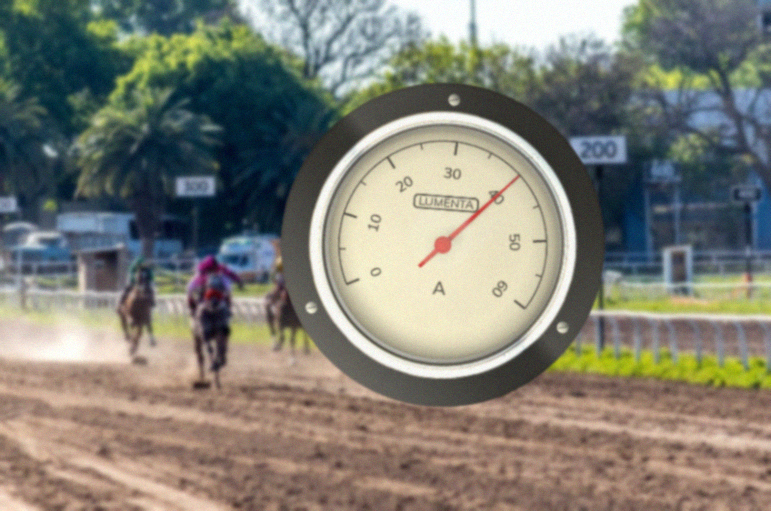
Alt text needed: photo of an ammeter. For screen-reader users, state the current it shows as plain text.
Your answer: 40 A
